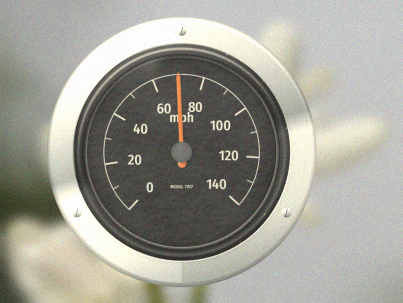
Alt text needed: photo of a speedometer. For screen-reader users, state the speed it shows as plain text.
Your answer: 70 mph
